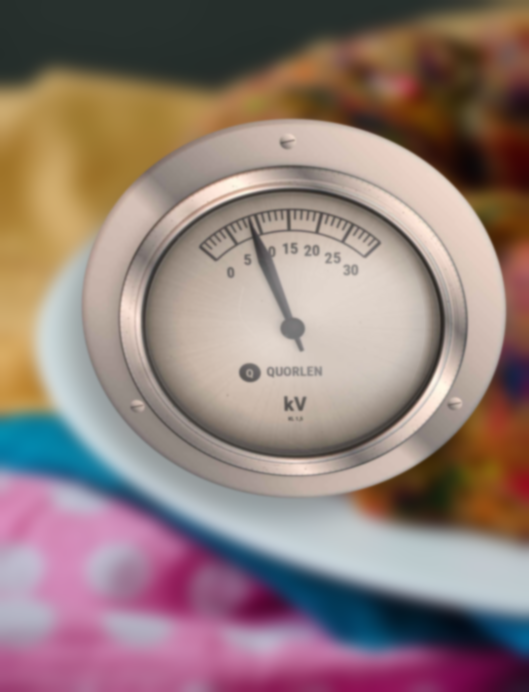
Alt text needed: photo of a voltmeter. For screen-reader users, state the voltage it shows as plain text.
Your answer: 9 kV
